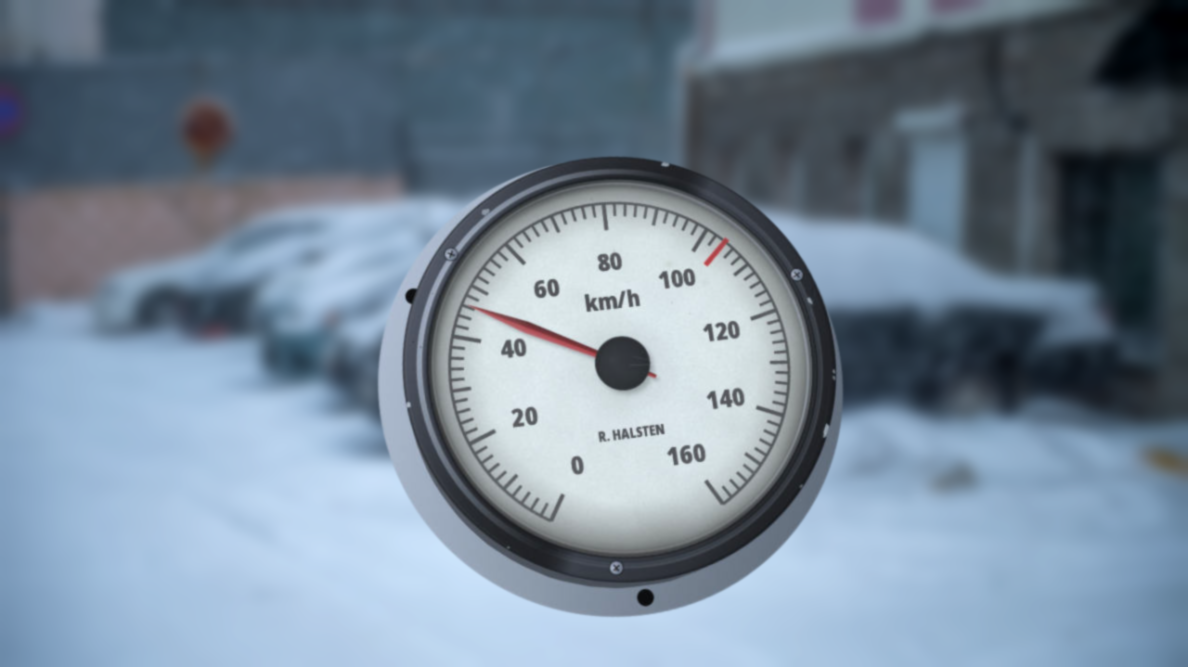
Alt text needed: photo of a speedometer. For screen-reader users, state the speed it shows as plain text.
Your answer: 46 km/h
